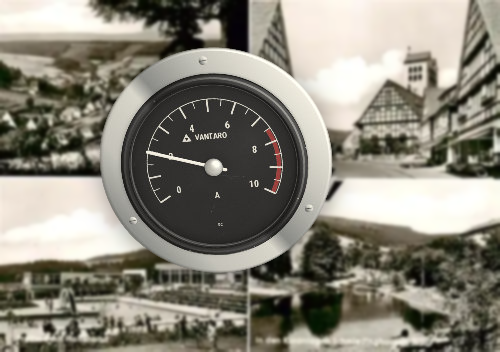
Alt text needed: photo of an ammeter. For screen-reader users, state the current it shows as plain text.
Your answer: 2 A
